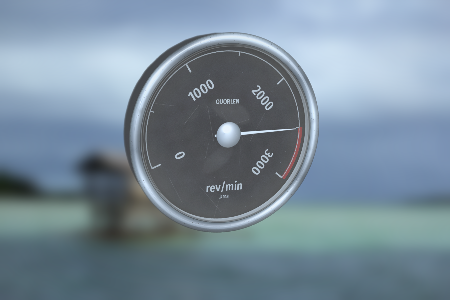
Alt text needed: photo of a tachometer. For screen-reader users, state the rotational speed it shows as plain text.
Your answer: 2500 rpm
